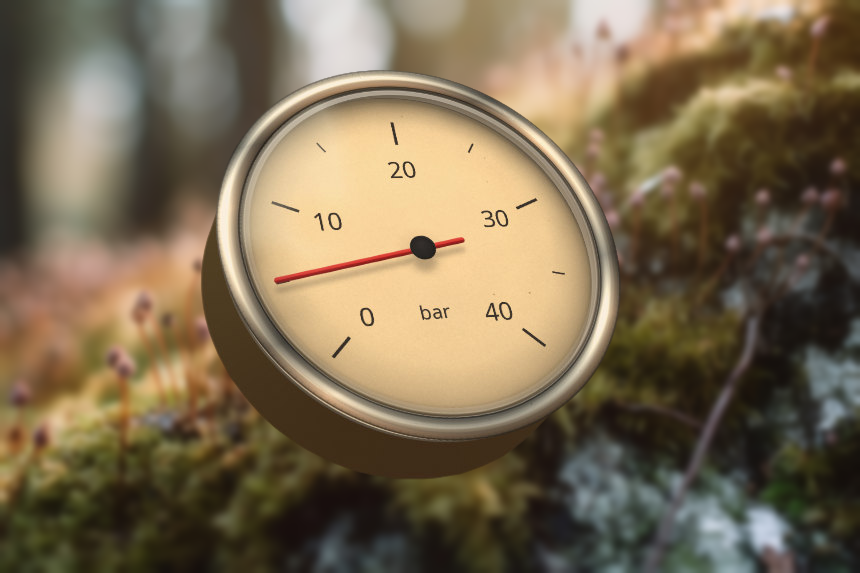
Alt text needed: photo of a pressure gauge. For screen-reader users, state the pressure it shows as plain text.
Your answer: 5 bar
